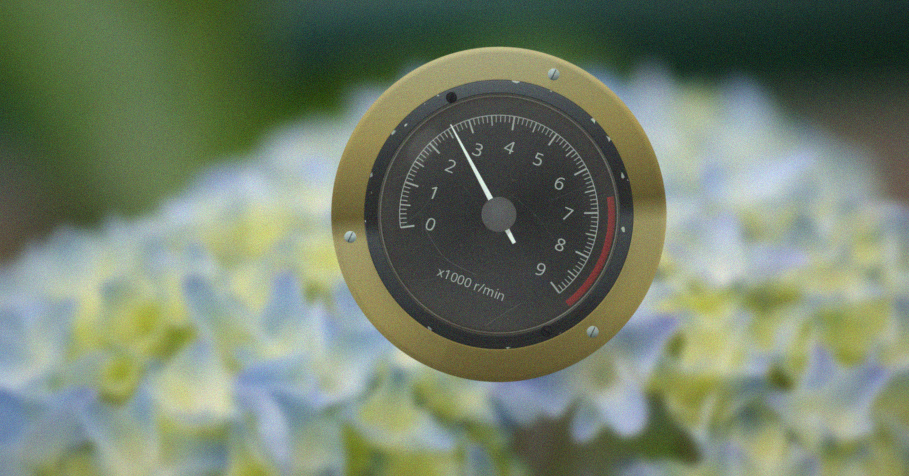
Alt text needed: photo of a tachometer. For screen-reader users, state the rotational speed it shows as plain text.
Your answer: 2600 rpm
